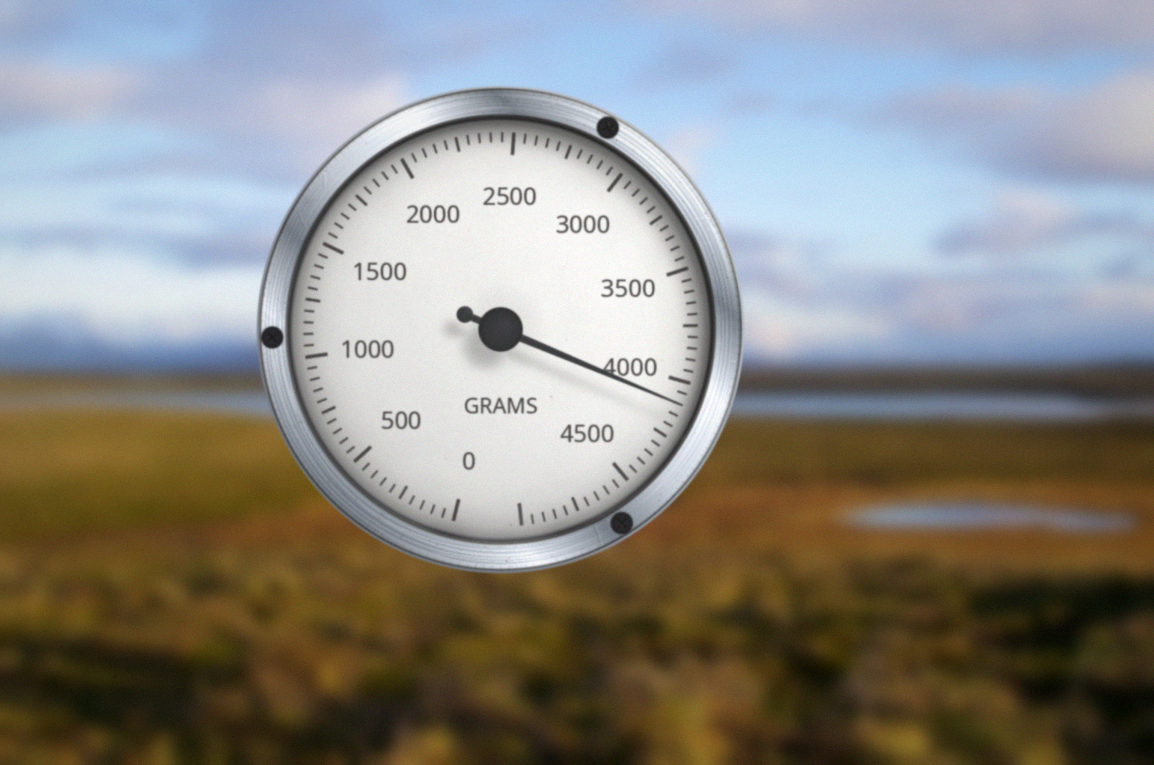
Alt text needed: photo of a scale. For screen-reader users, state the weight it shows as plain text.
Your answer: 4100 g
